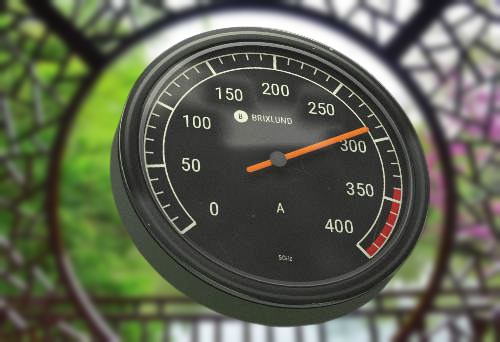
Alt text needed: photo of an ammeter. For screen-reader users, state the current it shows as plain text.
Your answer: 290 A
